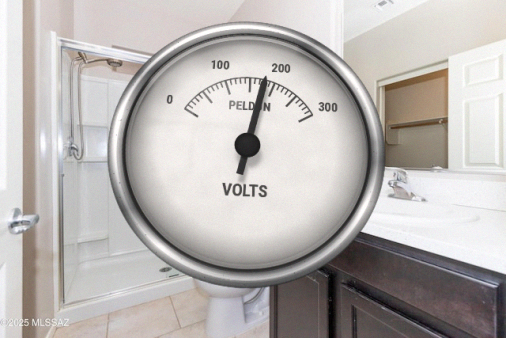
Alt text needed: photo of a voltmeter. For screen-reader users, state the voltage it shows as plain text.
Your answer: 180 V
